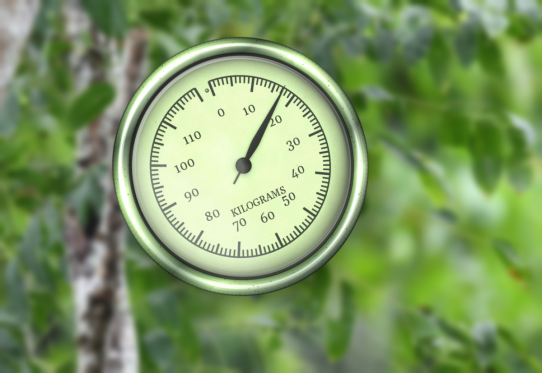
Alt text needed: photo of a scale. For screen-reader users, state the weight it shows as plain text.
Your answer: 17 kg
